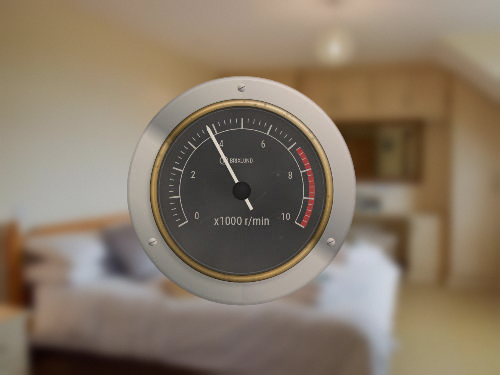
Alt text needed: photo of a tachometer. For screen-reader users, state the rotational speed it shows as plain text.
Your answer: 3800 rpm
